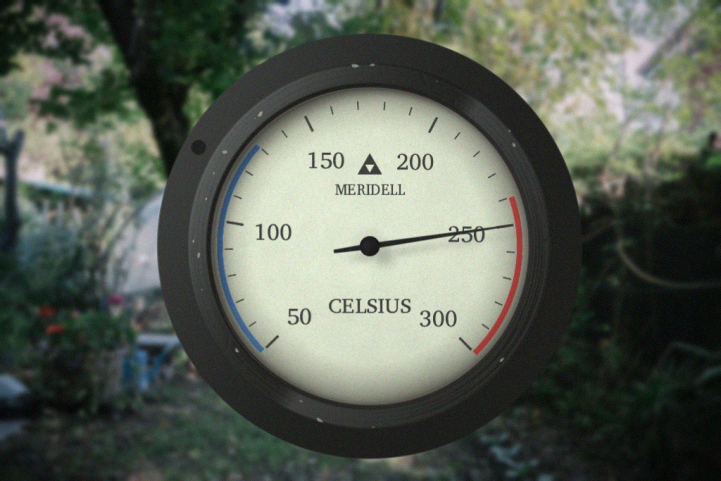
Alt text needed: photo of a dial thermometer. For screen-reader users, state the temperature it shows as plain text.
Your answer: 250 °C
